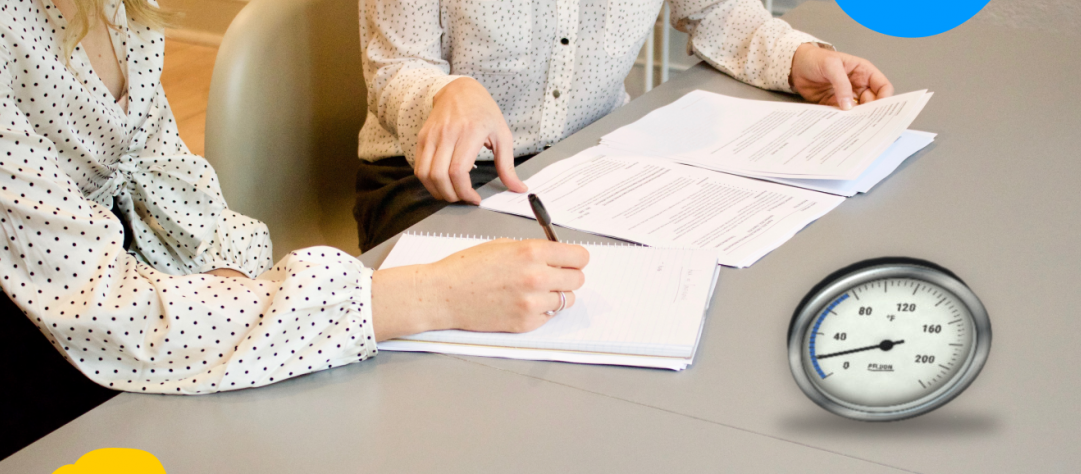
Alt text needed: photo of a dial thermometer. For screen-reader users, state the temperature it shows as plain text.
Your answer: 20 °F
